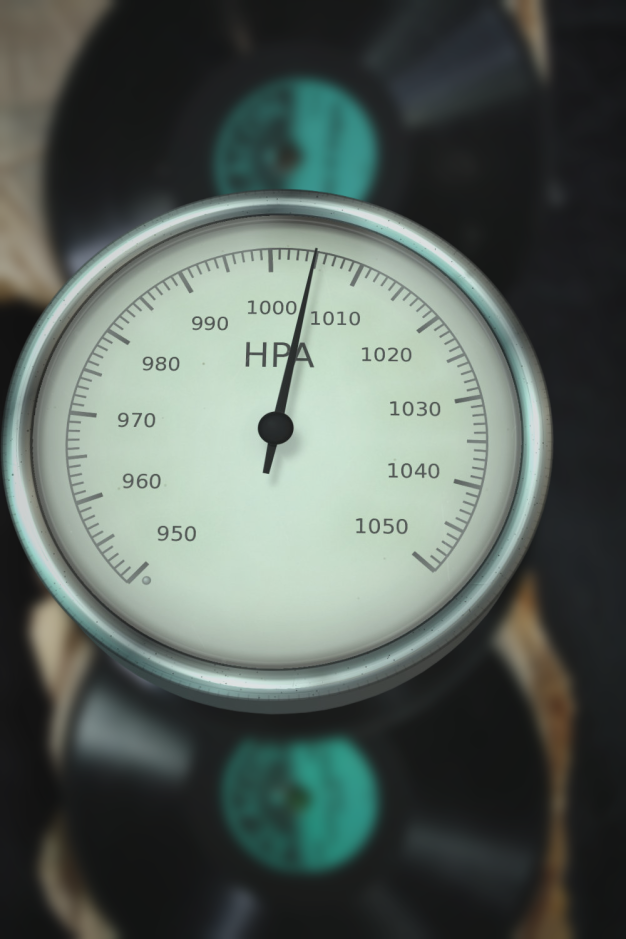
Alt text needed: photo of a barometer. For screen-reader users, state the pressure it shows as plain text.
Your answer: 1005 hPa
